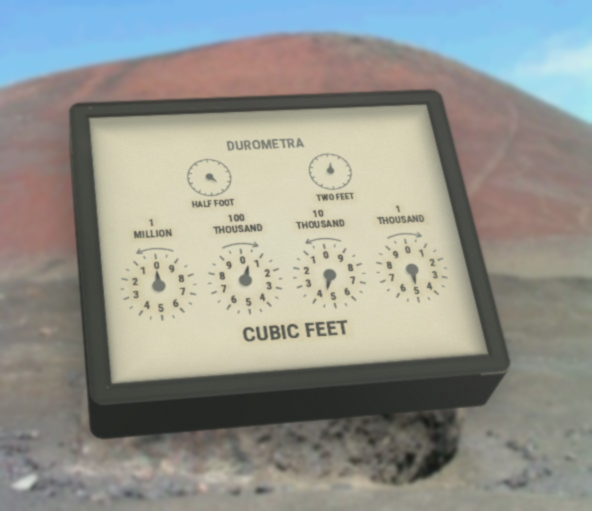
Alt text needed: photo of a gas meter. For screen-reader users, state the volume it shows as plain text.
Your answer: 4500 ft³
